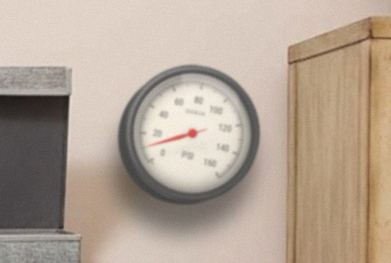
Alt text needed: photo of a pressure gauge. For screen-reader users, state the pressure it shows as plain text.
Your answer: 10 psi
